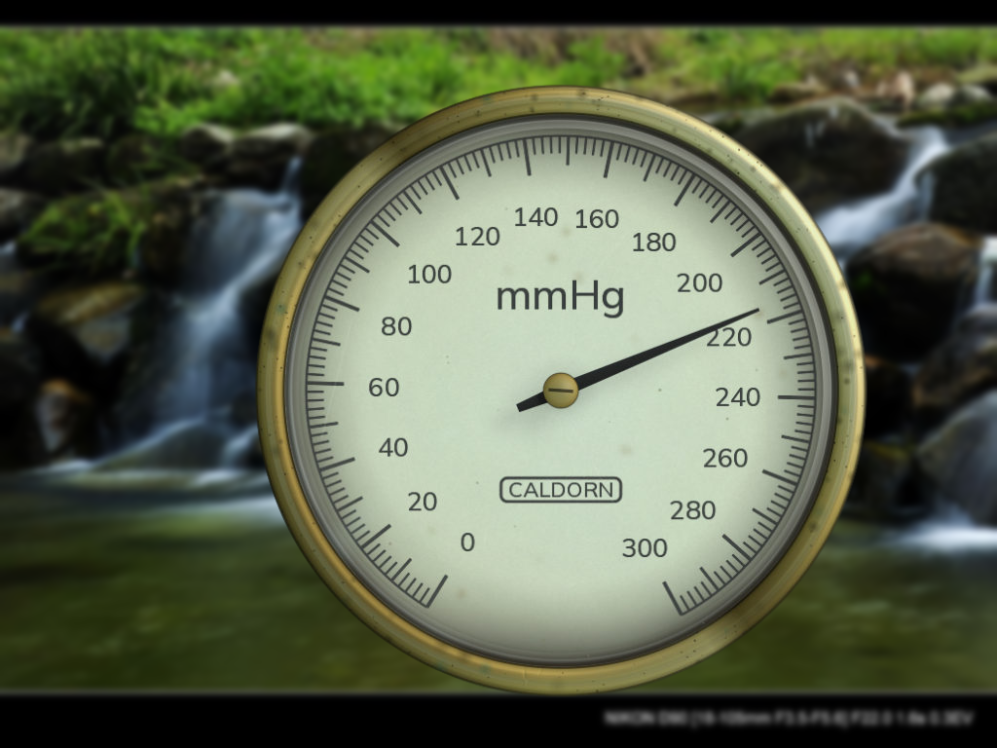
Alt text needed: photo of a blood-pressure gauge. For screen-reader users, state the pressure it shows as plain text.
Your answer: 216 mmHg
